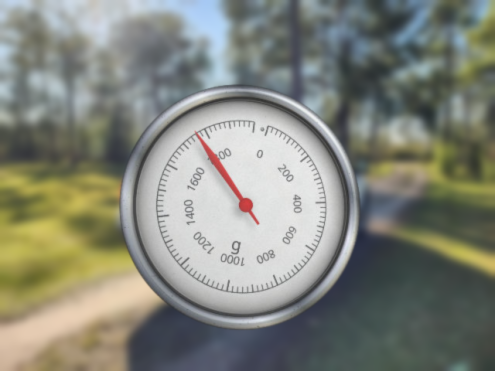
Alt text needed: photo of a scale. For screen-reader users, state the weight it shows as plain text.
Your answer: 1760 g
